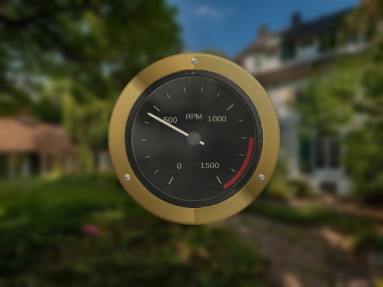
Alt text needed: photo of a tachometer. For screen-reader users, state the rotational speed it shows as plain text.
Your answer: 450 rpm
